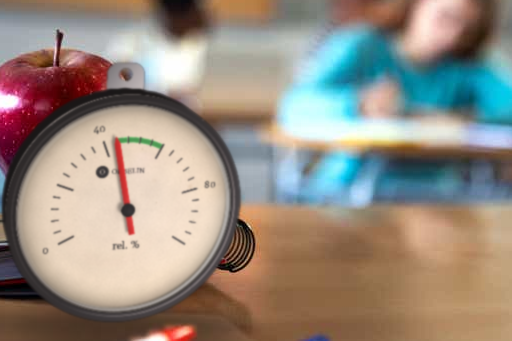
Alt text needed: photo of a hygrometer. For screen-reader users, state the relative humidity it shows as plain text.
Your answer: 44 %
